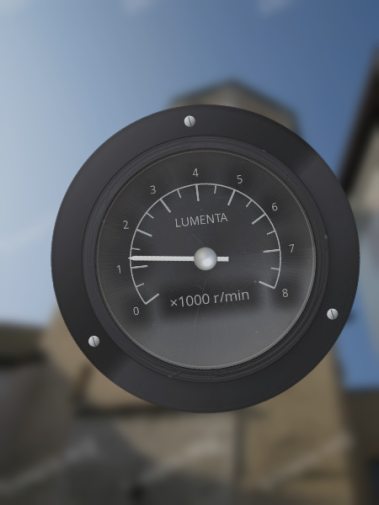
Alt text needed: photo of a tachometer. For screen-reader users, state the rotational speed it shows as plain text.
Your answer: 1250 rpm
